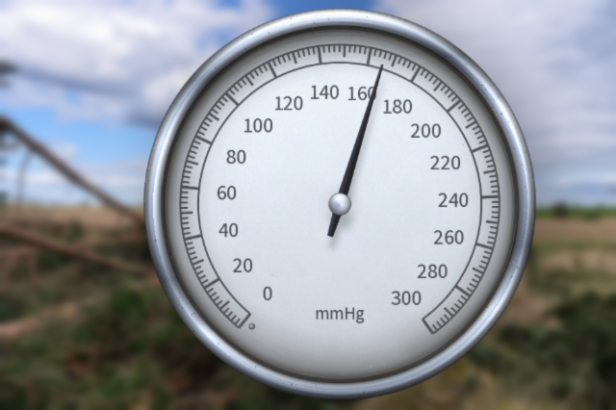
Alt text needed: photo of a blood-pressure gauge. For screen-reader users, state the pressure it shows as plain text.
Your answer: 166 mmHg
